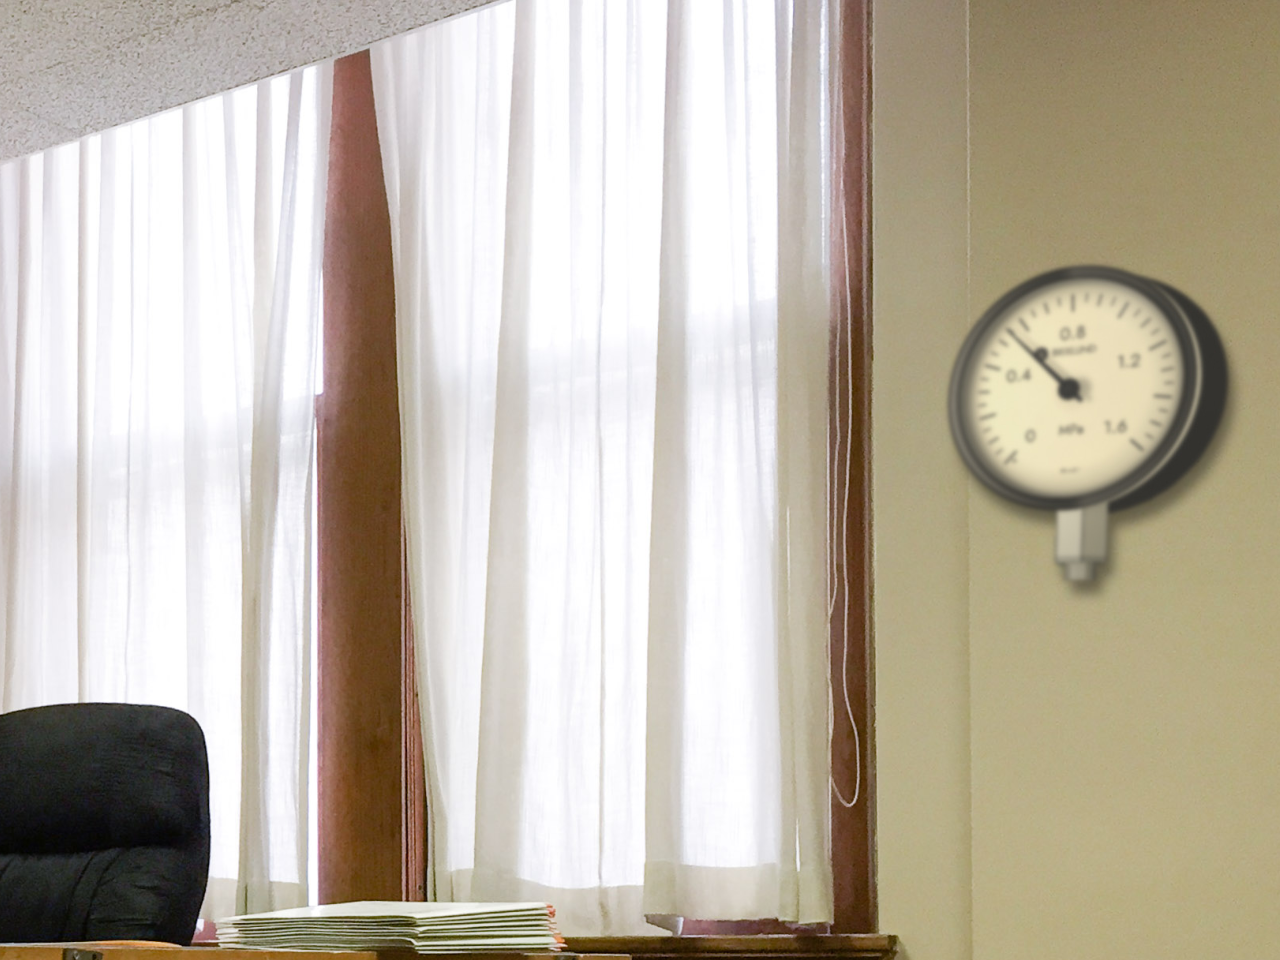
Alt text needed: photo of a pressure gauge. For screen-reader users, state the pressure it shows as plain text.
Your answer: 0.55 MPa
